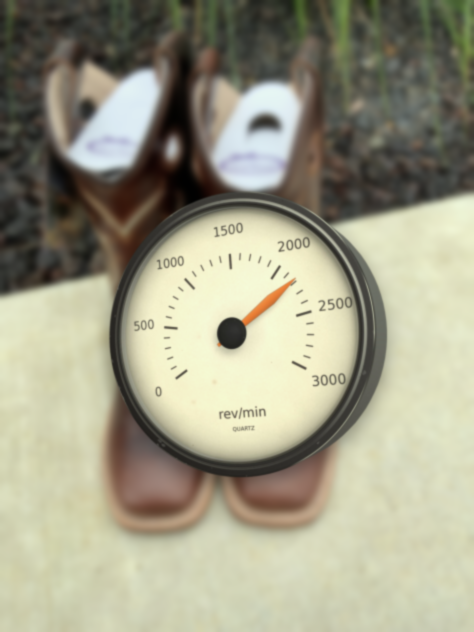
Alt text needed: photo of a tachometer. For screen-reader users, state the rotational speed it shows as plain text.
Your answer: 2200 rpm
